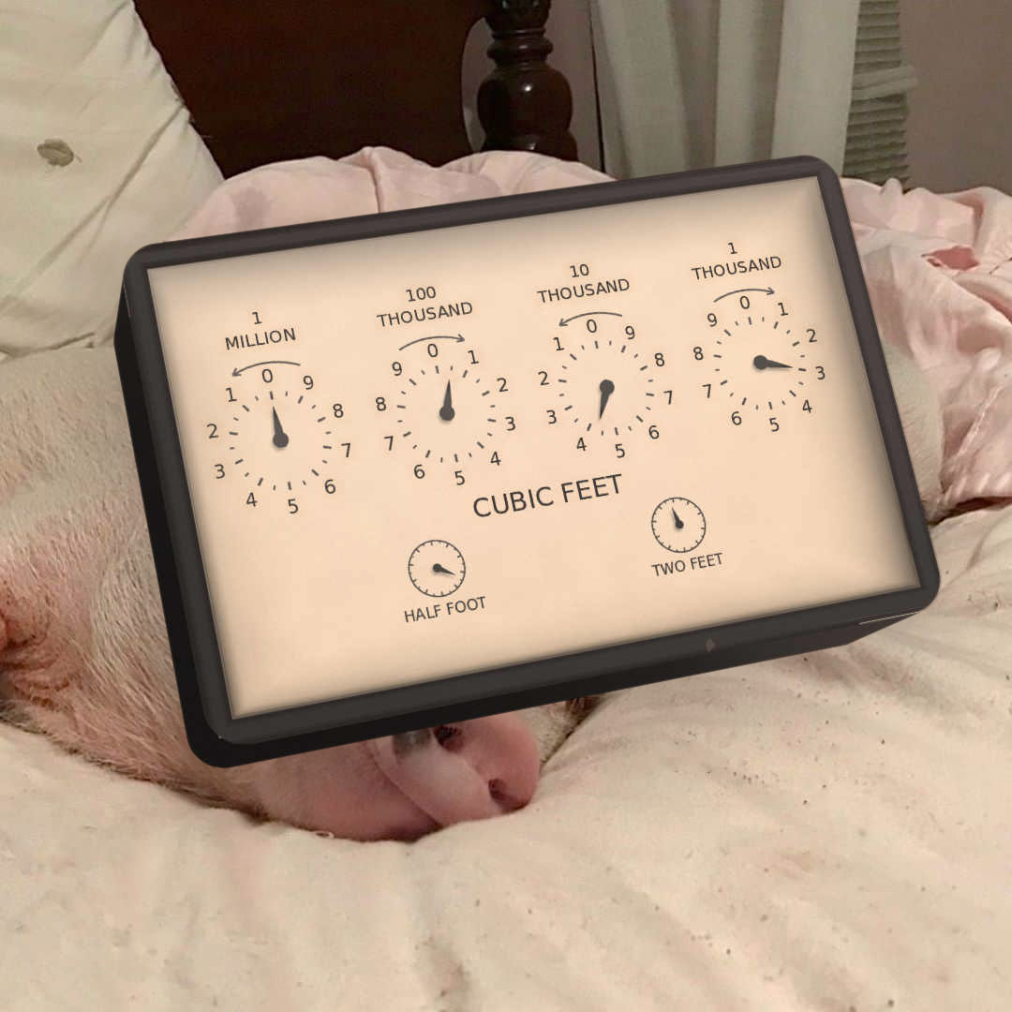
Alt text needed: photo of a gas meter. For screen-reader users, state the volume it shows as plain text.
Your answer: 4300 ft³
